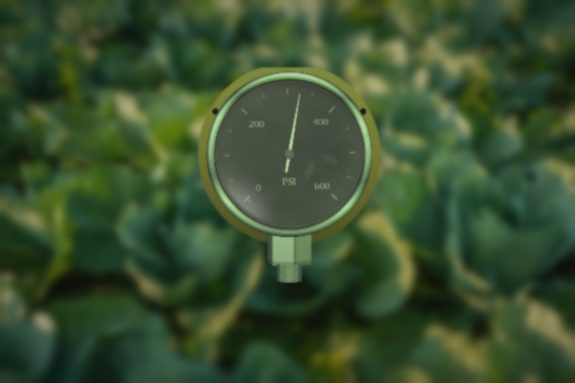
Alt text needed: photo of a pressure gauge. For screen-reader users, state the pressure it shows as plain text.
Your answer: 325 psi
